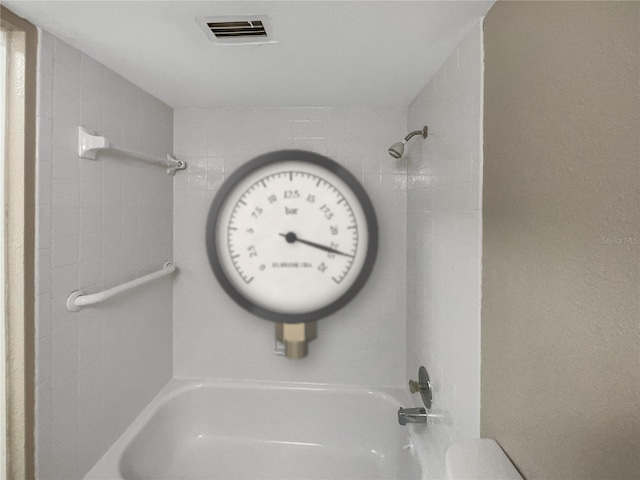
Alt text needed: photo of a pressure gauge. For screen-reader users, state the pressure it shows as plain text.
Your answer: 22.5 bar
